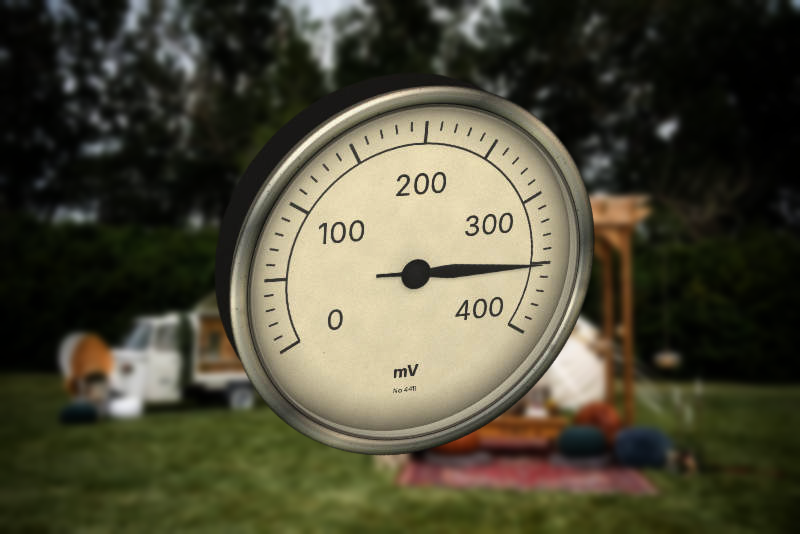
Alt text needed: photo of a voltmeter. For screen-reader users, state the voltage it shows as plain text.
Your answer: 350 mV
